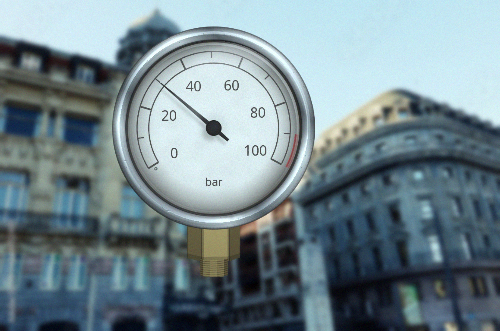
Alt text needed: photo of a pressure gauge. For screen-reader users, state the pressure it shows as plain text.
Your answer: 30 bar
